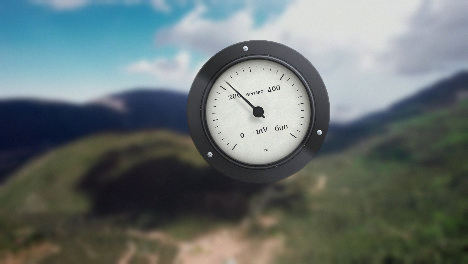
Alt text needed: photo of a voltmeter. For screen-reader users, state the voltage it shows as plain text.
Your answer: 220 mV
